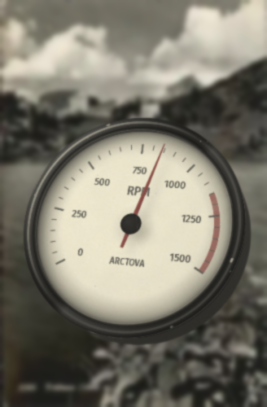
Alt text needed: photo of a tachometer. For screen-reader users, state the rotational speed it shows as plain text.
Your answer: 850 rpm
